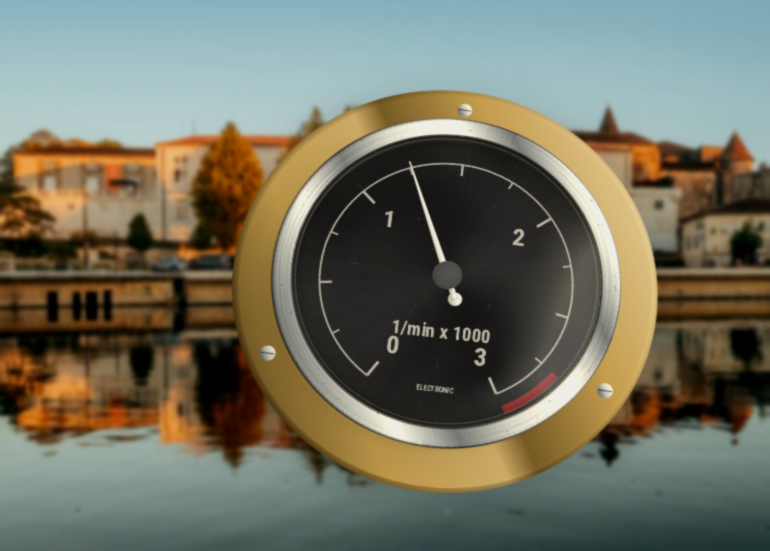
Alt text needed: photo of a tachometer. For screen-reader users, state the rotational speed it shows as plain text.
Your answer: 1250 rpm
